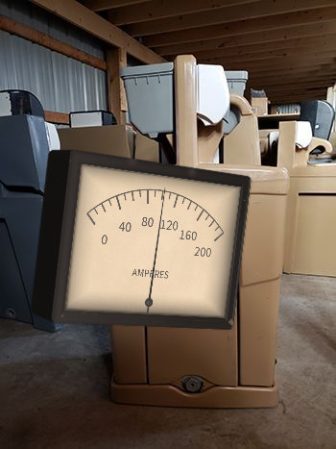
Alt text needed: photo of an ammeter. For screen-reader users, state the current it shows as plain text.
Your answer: 100 A
